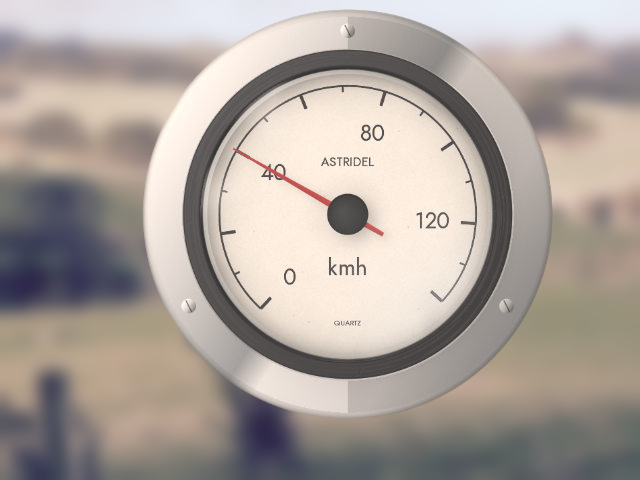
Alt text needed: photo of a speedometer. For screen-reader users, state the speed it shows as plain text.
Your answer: 40 km/h
